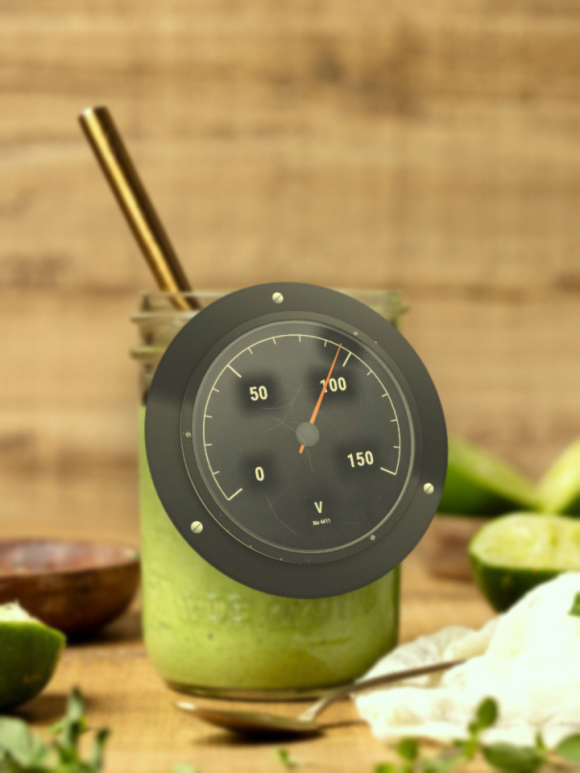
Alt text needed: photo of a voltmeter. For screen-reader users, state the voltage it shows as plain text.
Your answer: 95 V
